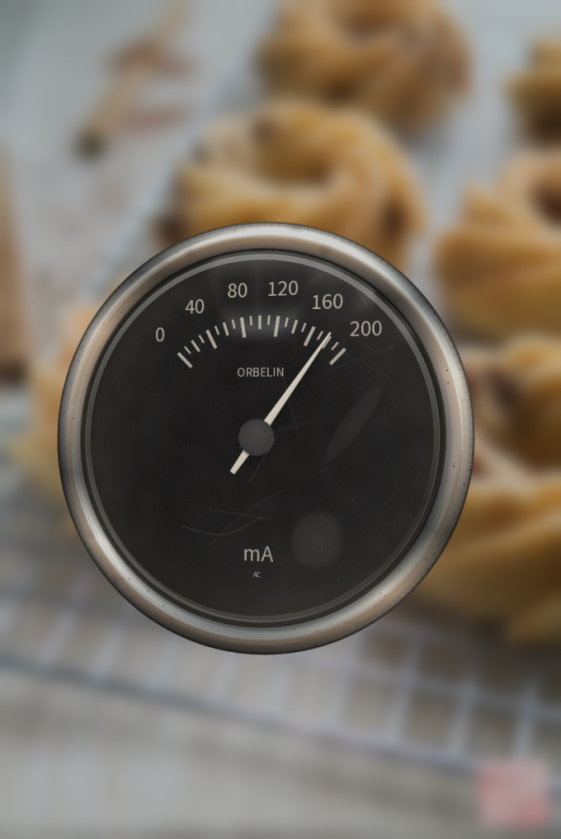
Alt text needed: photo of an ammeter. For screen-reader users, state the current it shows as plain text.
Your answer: 180 mA
